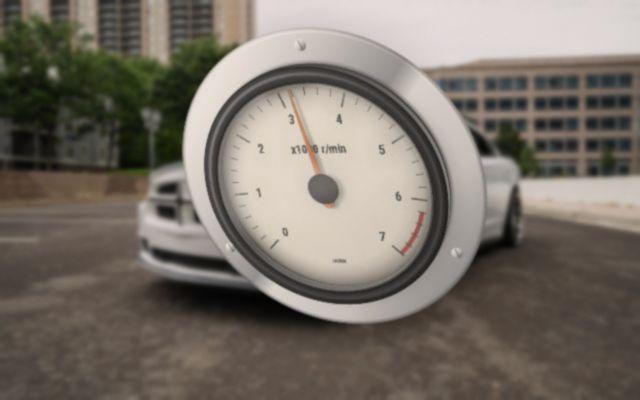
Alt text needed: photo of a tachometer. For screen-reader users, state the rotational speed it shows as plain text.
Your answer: 3200 rpm
